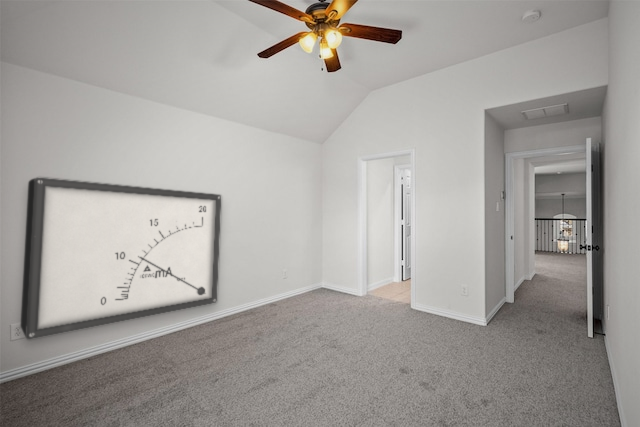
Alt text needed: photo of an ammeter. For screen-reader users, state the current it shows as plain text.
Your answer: 11 mA
